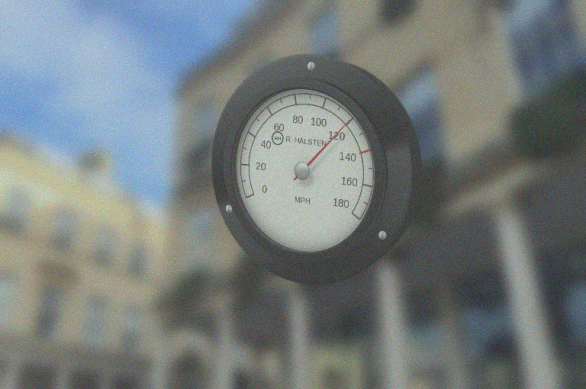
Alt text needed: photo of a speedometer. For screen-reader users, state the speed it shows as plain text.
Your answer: 120 mph
